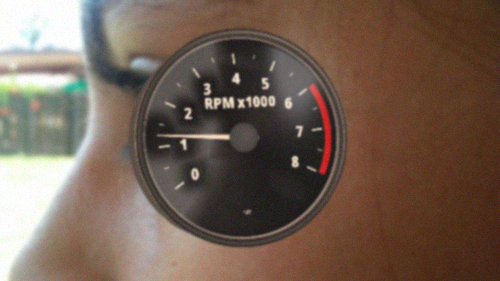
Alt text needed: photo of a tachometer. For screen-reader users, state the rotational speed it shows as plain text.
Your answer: 1250 rpm
